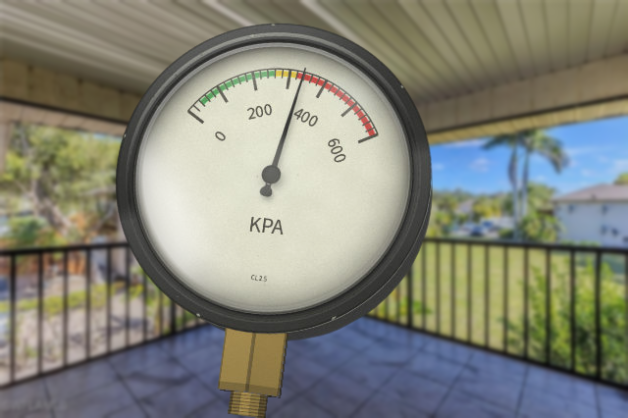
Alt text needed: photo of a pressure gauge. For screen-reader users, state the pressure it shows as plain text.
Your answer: 340 kPa
